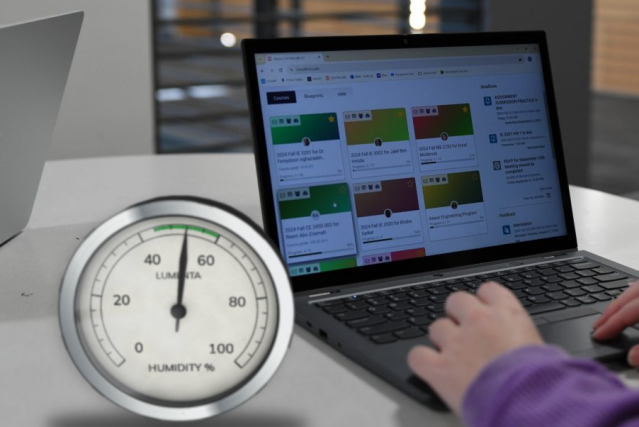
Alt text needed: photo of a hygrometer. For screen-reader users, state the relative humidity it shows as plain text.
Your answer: 52 %
